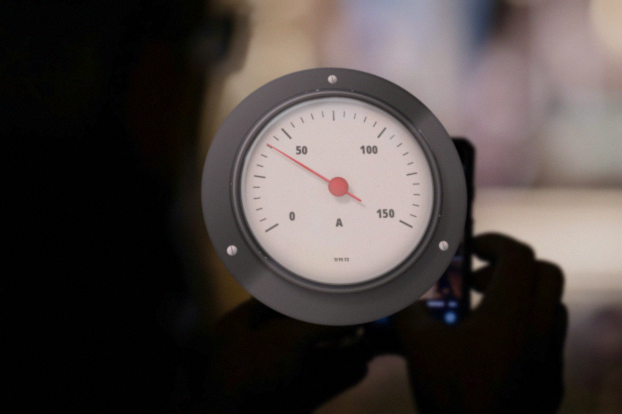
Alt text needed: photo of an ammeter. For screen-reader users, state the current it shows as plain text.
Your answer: 40 A
